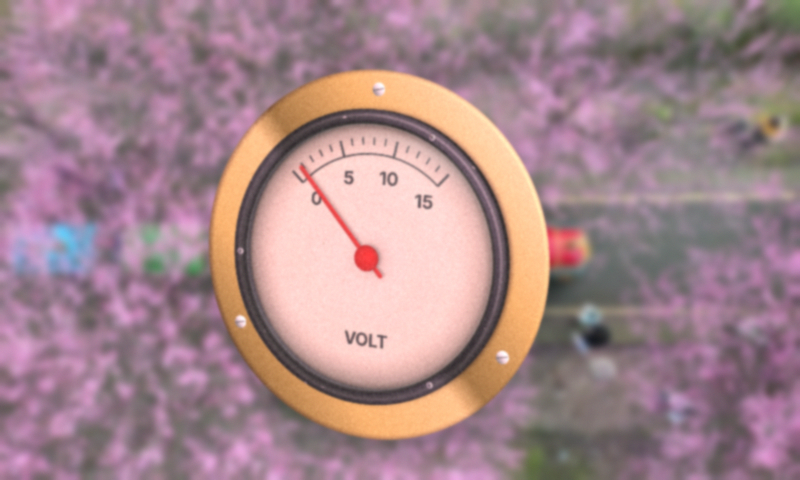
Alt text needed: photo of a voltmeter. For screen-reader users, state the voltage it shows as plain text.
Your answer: 1 V
